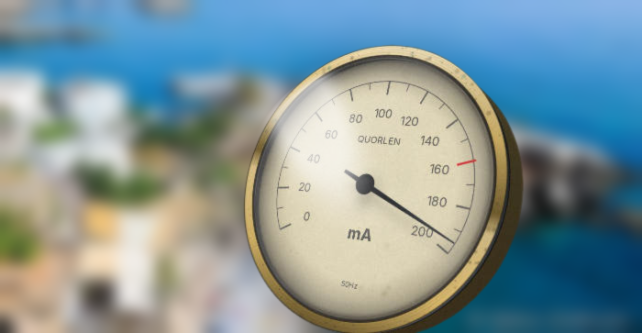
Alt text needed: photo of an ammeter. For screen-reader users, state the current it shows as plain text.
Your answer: 195 mA
